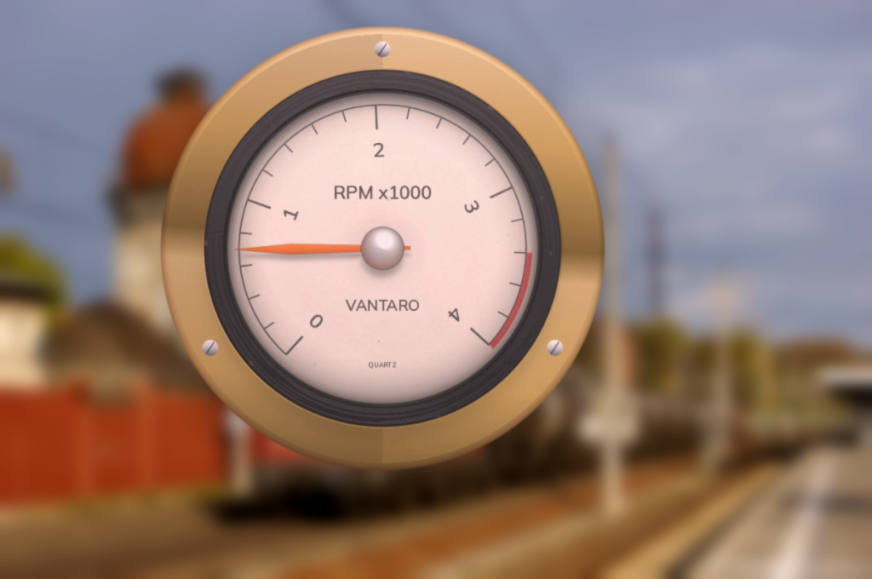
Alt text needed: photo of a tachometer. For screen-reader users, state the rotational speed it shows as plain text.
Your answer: 700 rpm
